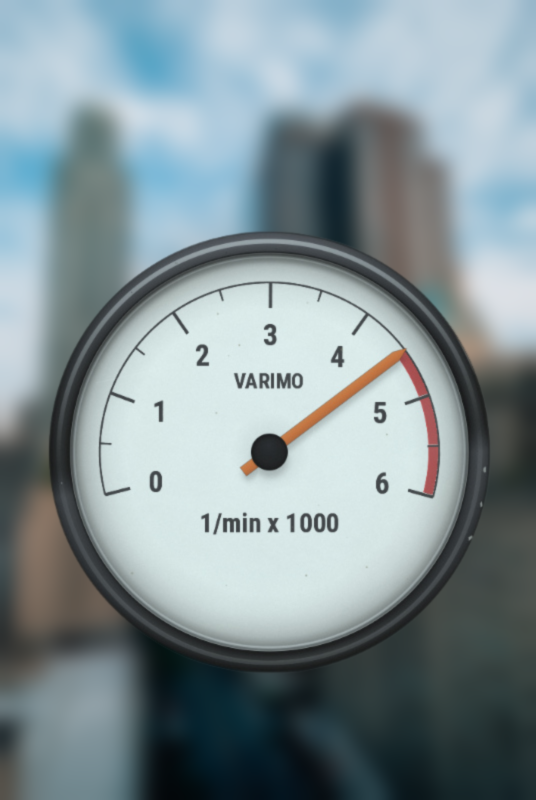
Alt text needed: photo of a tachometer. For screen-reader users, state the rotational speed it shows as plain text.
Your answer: 4500 rpm
